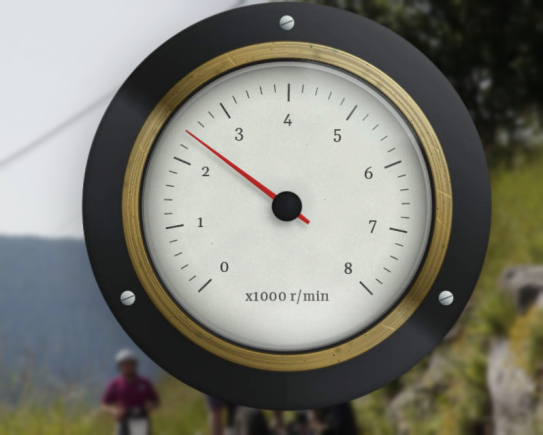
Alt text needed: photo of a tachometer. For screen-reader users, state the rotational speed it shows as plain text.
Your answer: 2400 rpm
